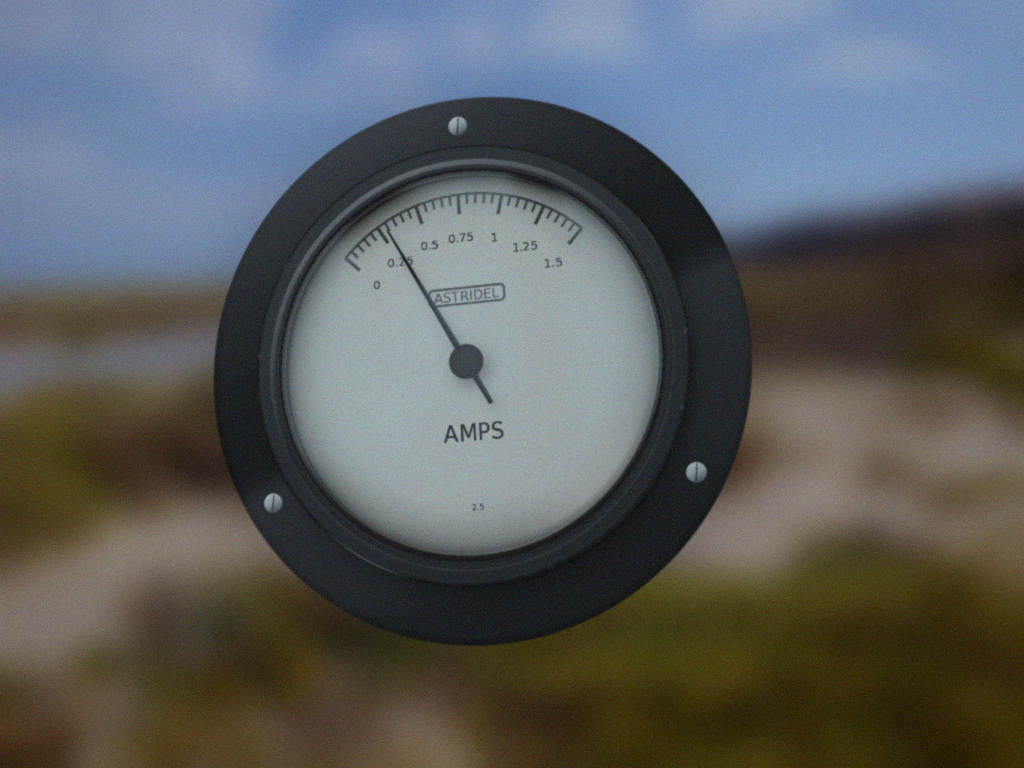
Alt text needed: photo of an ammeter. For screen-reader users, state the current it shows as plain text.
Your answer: 0.3 A
